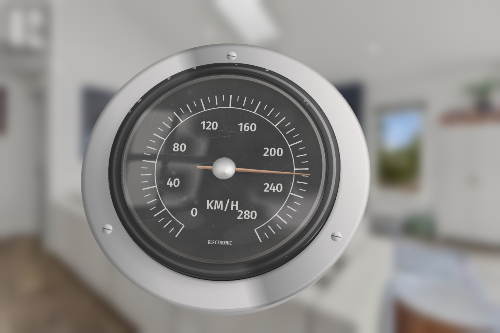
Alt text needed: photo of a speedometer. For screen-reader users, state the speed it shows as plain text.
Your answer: 225 km/h
